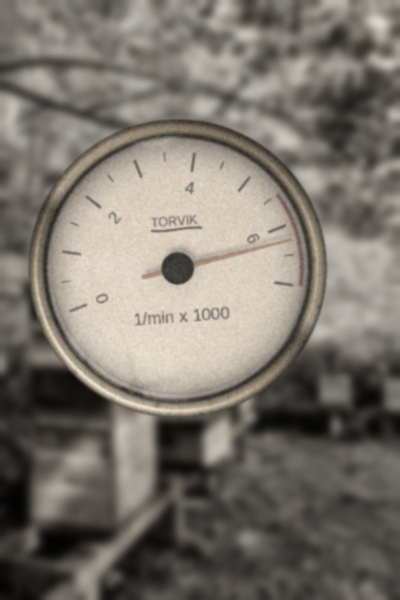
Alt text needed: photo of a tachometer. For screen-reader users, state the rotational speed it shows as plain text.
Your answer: 6250 rpm
